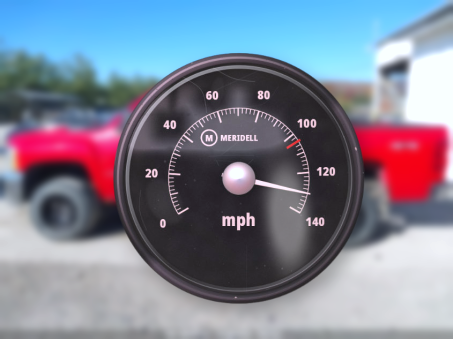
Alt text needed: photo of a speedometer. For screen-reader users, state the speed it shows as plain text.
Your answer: 130 mph
